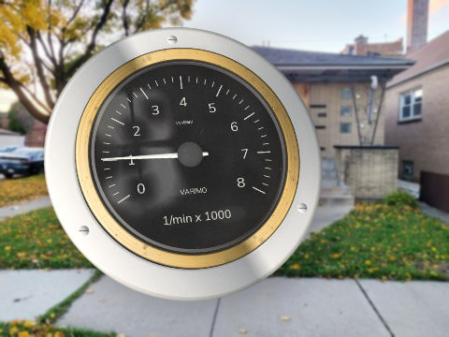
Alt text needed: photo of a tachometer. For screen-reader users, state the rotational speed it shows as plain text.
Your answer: 1000 rpm
